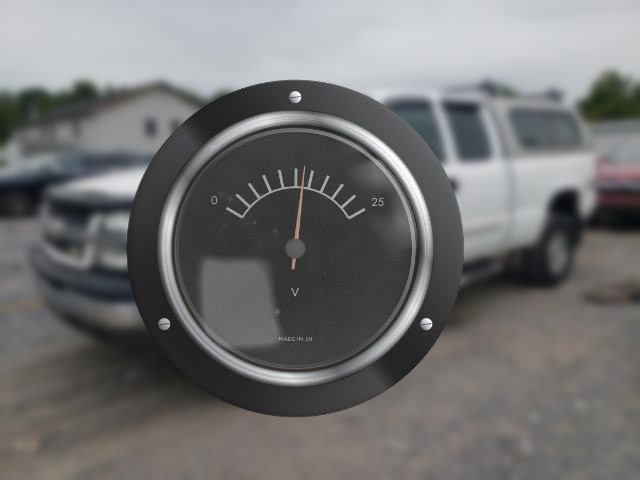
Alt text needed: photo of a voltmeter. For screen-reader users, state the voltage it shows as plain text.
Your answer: 13.75 V
